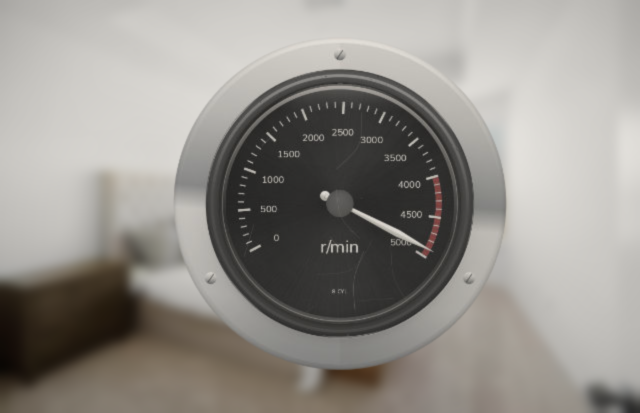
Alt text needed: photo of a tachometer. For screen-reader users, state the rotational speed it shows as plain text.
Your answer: 4900 rpm
